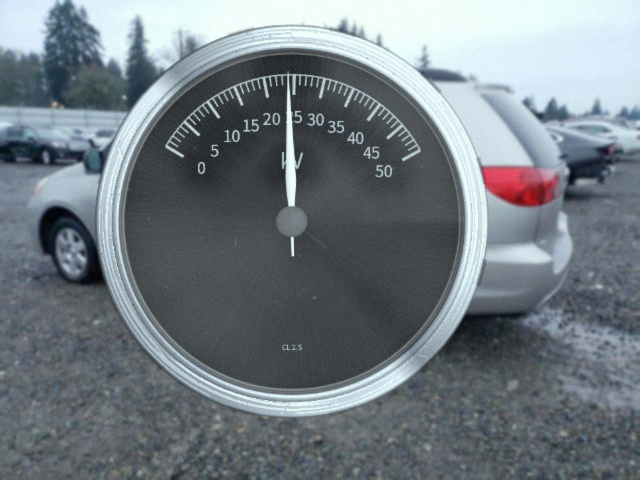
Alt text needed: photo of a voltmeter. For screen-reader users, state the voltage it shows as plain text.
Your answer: 24 kV
